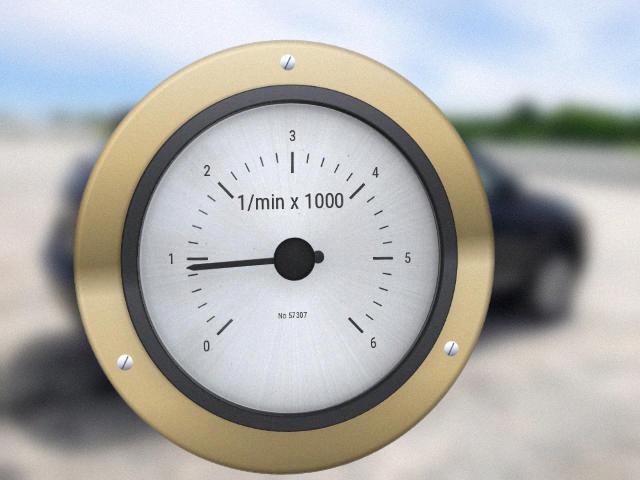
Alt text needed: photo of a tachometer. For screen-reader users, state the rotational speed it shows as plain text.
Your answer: 900 rpm
